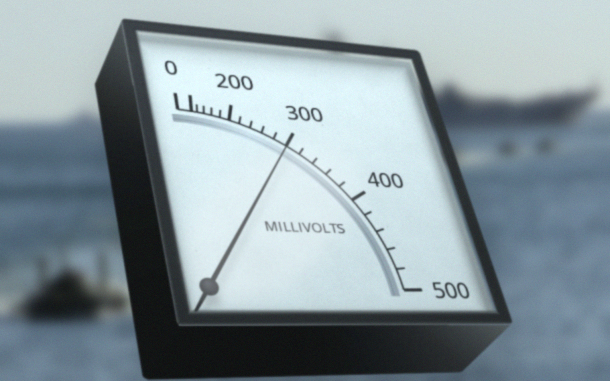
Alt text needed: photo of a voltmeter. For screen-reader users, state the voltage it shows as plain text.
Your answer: 300 mV
